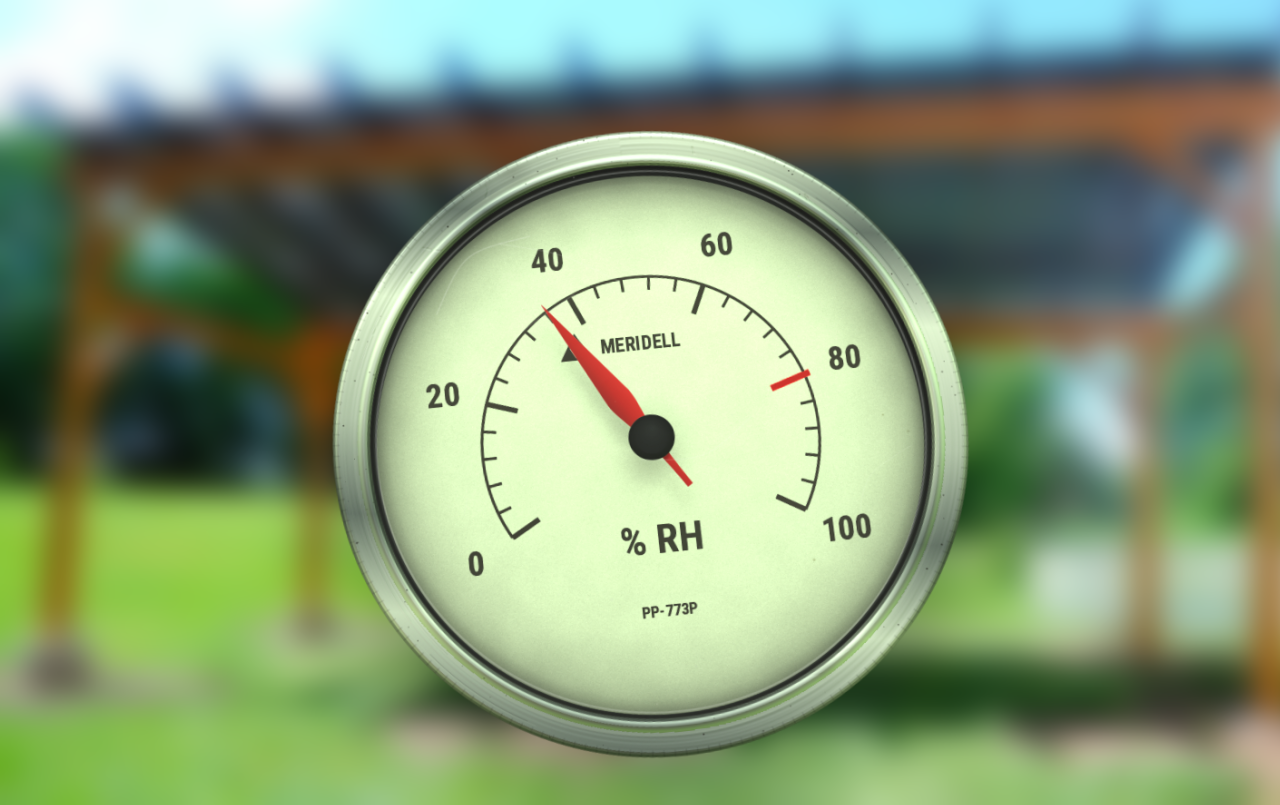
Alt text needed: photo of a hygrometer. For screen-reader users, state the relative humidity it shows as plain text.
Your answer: 36 %
